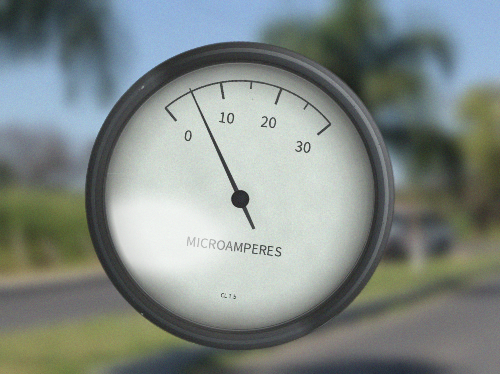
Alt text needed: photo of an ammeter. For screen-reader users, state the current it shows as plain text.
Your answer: 5 µA
